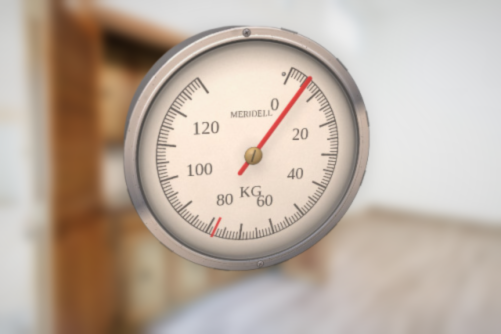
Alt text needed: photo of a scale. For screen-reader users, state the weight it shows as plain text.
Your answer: 5 kg
